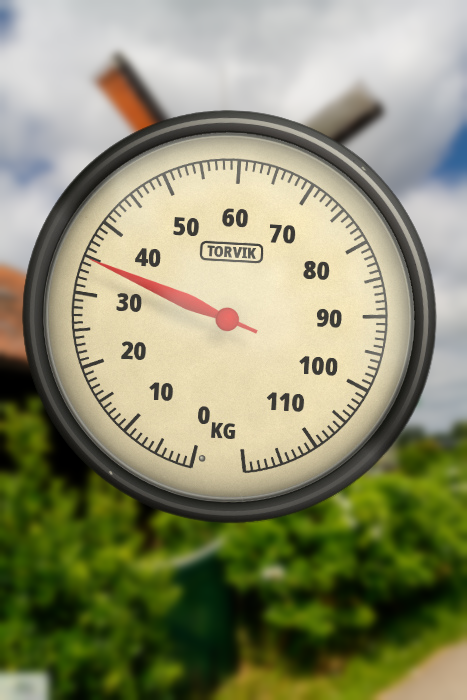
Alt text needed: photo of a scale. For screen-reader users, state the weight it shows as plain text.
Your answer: 35 kg
